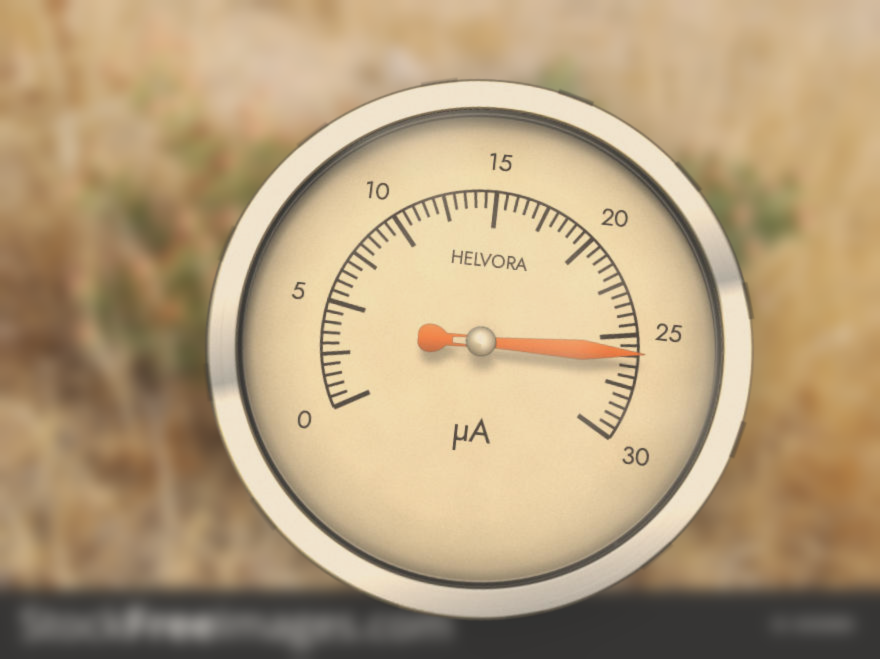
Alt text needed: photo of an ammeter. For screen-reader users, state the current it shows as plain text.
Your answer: 26 µA
